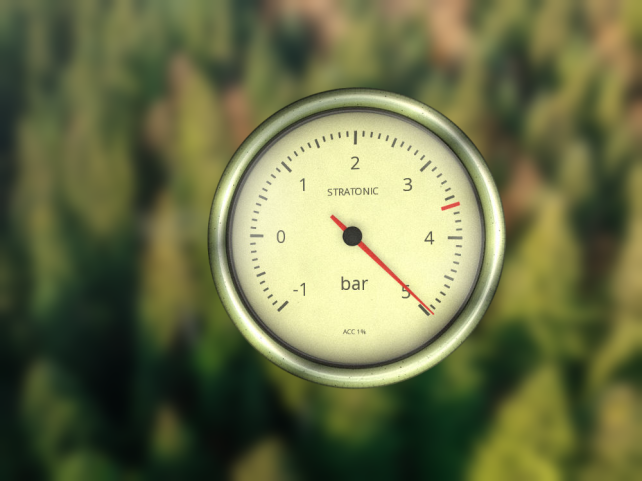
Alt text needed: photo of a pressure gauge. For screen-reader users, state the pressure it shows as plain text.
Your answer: 4.95 bar
